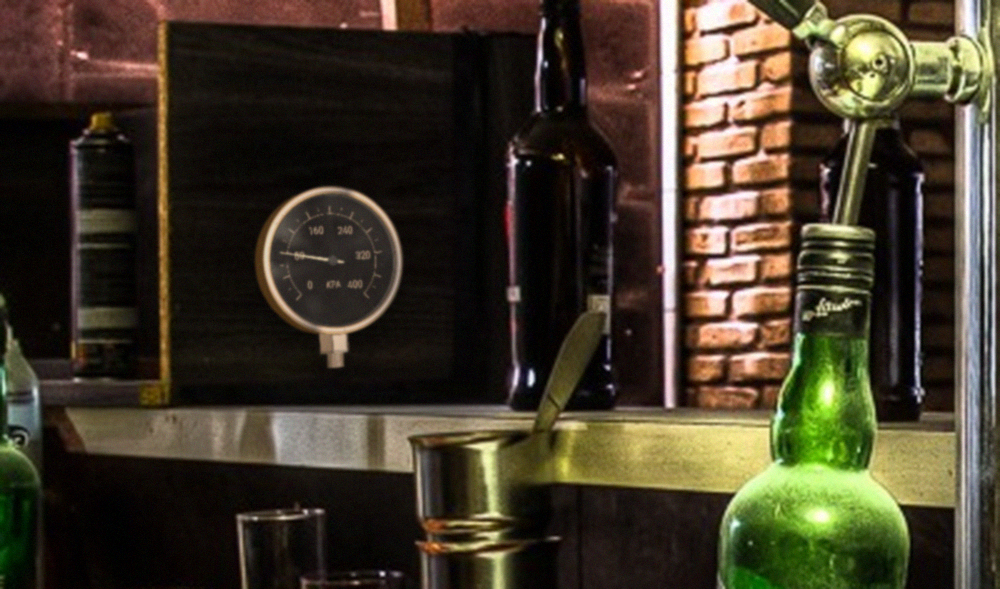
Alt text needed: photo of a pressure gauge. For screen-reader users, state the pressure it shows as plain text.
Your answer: 80 kPa
